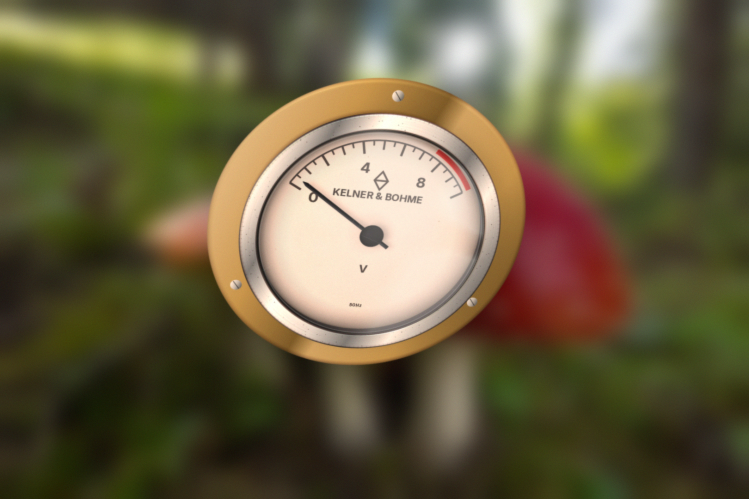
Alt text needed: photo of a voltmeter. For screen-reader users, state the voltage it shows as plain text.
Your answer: 0.5 V
